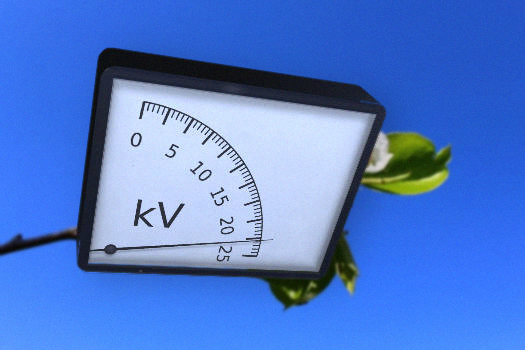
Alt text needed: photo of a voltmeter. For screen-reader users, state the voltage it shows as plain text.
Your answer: 22.5 kV
